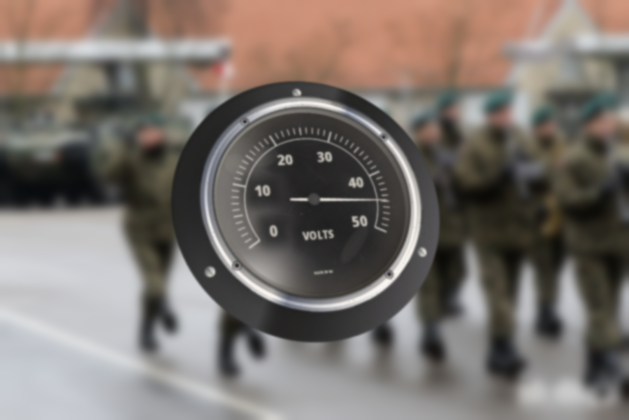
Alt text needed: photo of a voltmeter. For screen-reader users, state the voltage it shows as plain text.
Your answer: 45 V
